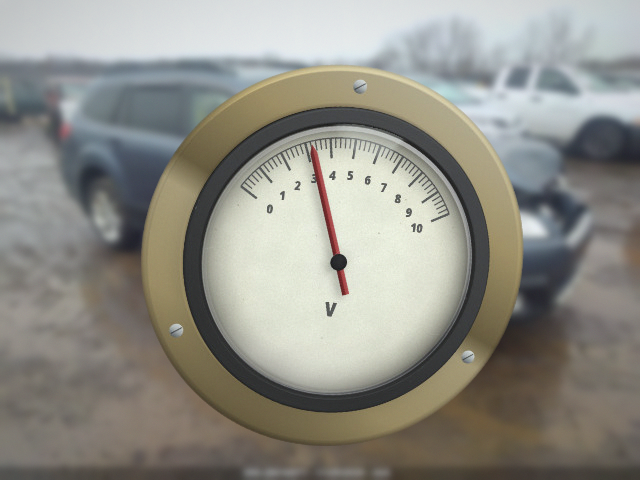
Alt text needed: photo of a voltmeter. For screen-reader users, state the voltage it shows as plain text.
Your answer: 3.2 V
